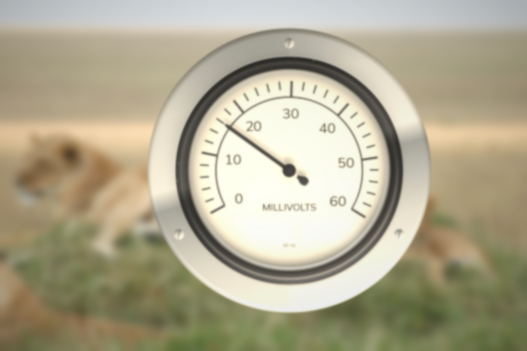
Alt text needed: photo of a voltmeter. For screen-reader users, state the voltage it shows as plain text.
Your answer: 16 mV
